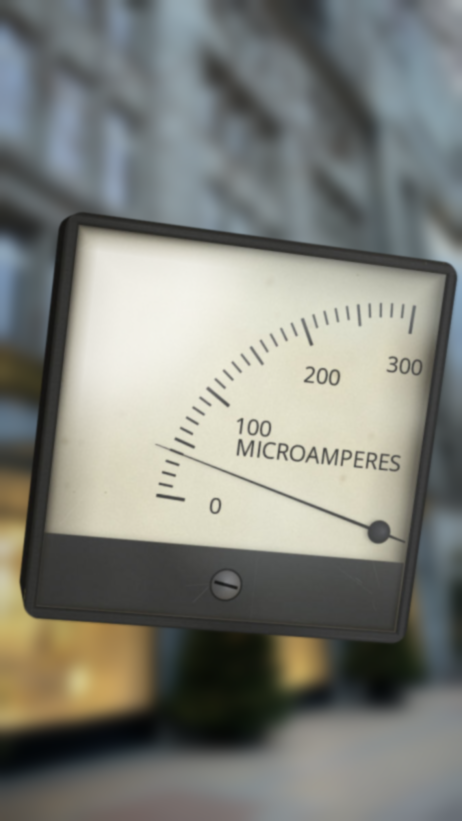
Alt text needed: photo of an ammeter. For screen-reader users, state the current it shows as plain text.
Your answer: 40 µA
